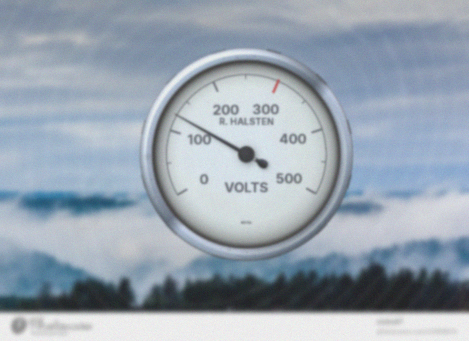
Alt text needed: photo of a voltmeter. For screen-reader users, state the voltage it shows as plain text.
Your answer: 125 V
